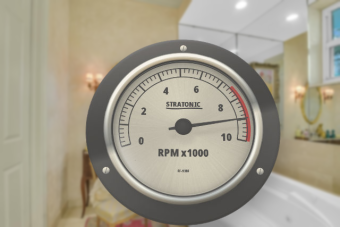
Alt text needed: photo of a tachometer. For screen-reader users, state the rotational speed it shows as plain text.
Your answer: 9000 rpm
